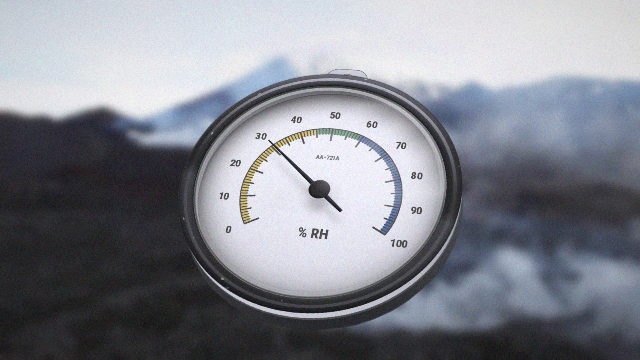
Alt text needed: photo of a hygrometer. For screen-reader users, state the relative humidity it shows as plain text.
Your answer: 30 %
